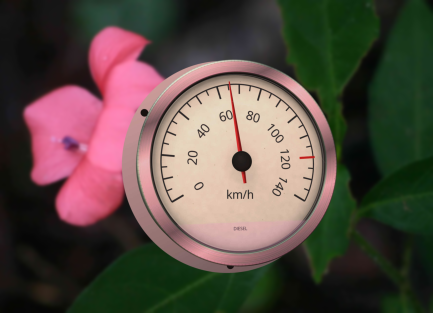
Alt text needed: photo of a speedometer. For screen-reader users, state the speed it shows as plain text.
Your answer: 65 km/h
